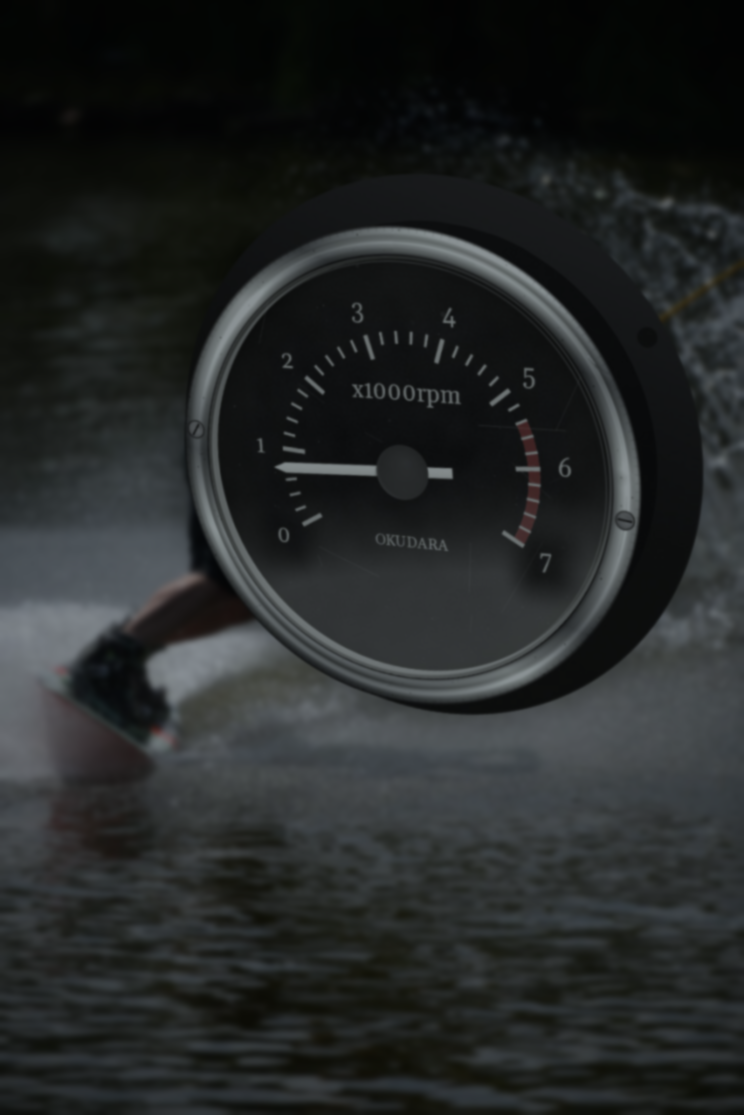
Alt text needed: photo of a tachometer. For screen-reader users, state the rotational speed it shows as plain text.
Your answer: 800 rpm
